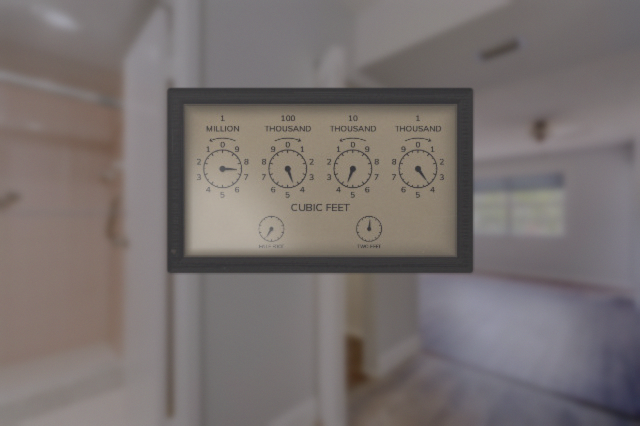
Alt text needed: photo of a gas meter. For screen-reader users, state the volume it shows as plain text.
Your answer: 744400 ft³
